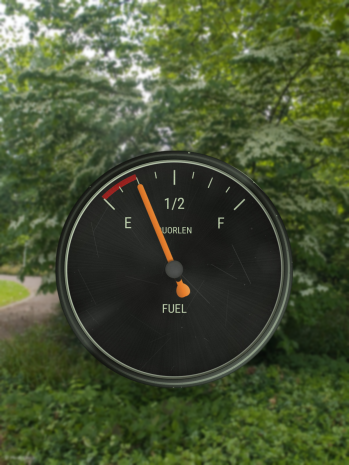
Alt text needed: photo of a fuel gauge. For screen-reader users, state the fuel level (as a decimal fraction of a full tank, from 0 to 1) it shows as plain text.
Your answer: 0.25
